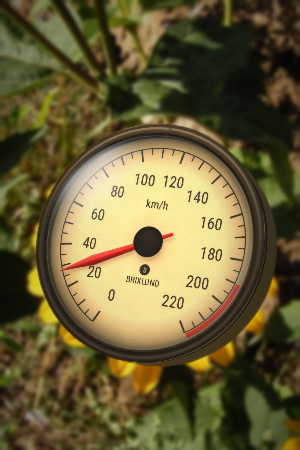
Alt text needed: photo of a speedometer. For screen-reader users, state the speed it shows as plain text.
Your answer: 27.5 km/h
